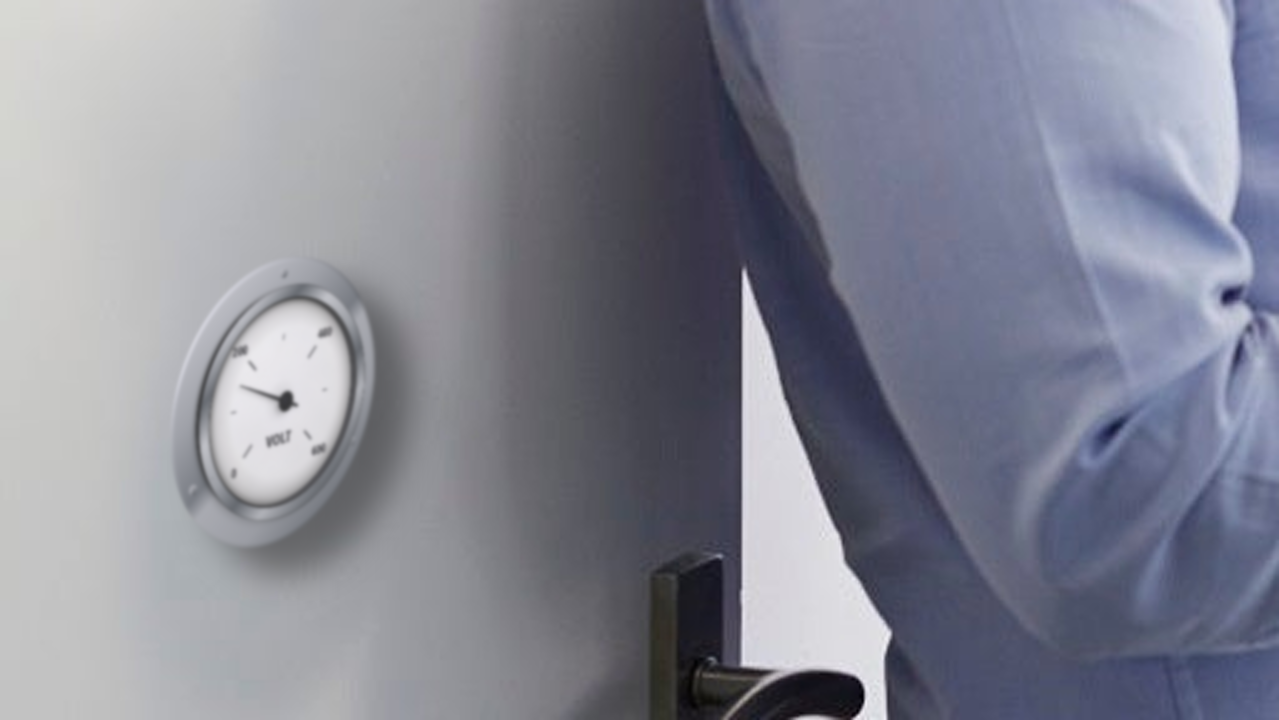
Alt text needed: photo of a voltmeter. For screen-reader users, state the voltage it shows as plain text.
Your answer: 150 V
